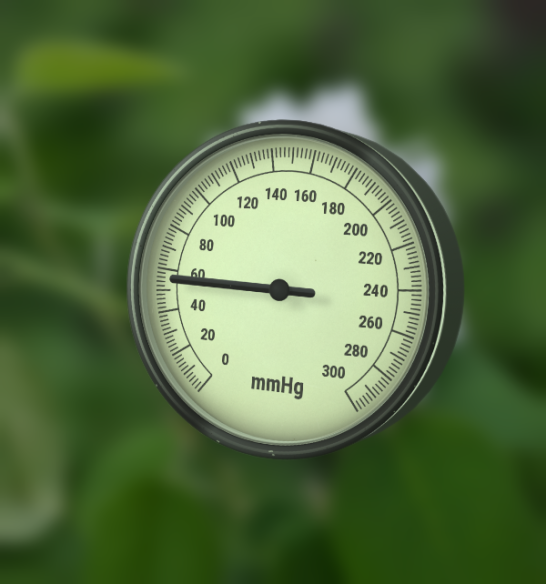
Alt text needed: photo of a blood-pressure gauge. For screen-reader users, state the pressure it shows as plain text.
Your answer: 56 mmHg
